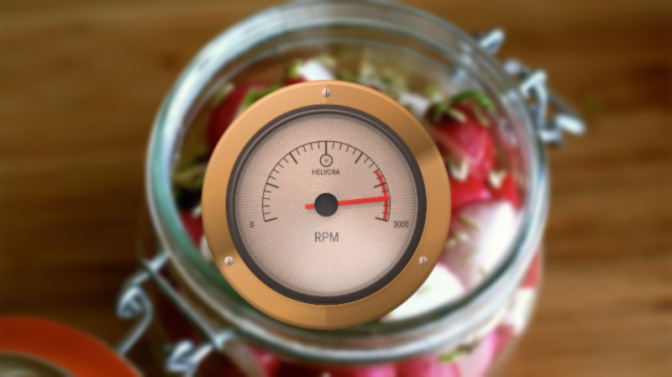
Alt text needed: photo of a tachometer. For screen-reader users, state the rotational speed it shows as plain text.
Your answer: 2700 rpm
